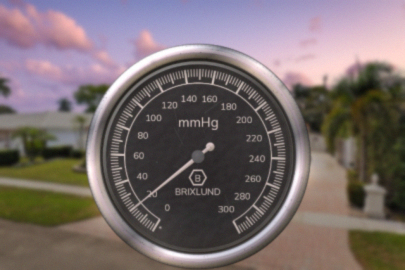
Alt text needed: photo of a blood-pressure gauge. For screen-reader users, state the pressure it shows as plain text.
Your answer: 20 mmHg
